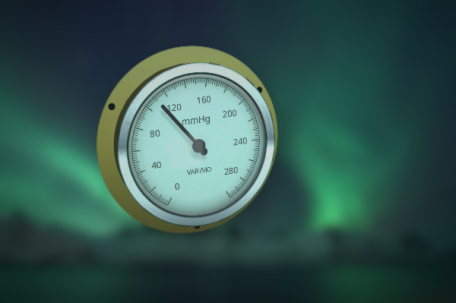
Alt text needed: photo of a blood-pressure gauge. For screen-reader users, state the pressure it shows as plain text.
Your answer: 110 mmHg
